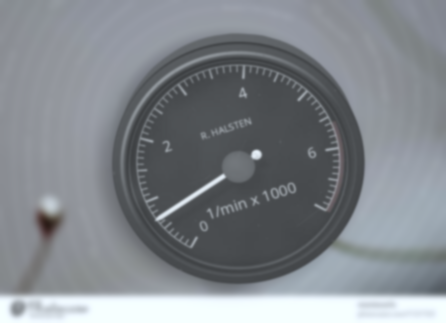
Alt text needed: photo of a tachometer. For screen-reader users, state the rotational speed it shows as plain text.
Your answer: 700 rpm
